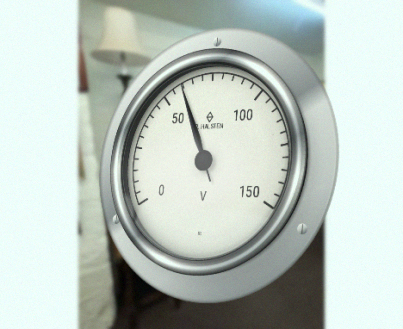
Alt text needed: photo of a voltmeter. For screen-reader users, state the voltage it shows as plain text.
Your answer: 60 V
